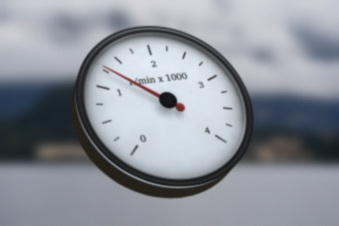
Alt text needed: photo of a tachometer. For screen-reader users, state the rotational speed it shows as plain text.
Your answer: 1250 rpm
